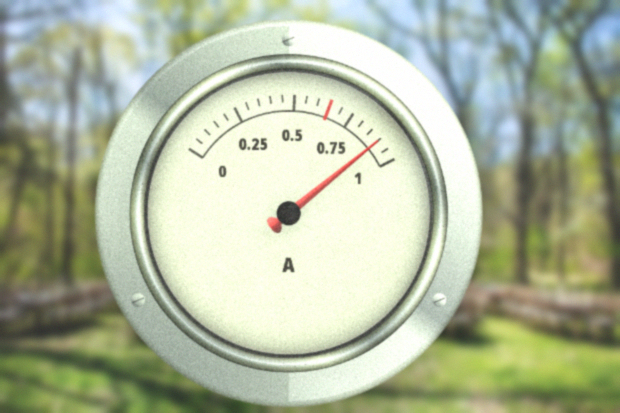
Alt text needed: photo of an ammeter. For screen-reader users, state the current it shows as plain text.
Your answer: 0.9 A
